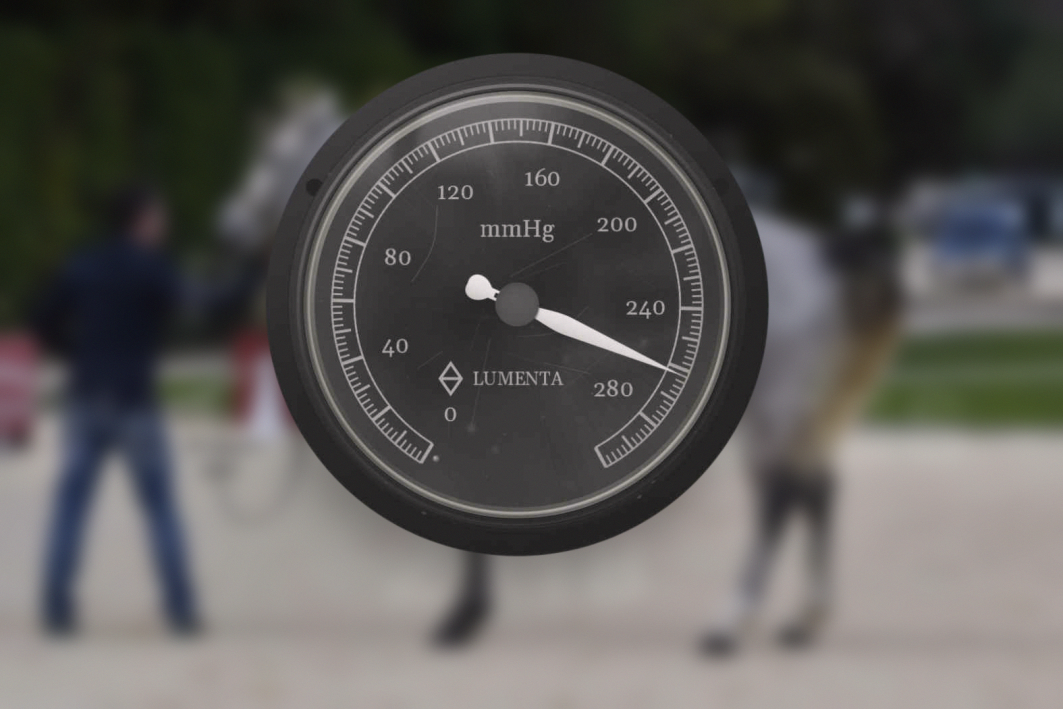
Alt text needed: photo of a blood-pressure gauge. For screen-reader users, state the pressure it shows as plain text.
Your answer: 262 mmHg
